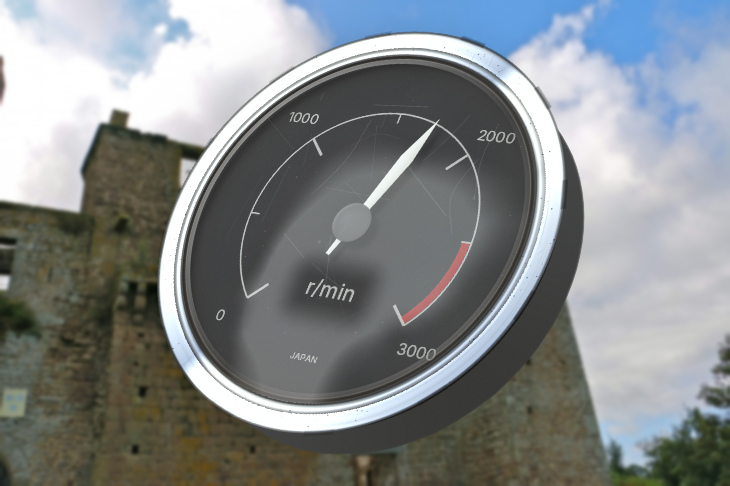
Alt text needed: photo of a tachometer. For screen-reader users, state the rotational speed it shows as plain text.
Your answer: 1750 rpm
